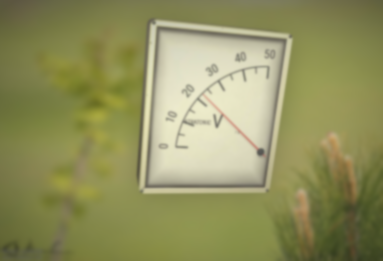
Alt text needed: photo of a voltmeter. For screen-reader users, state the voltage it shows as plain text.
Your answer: 22.5 V
